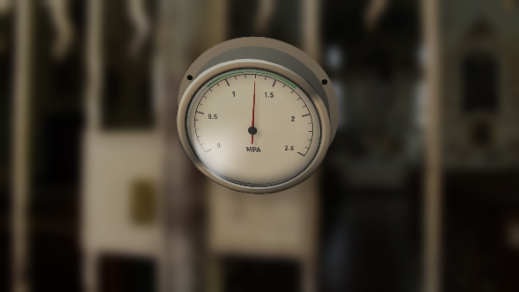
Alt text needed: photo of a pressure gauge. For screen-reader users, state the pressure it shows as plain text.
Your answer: 1.3 MPa
